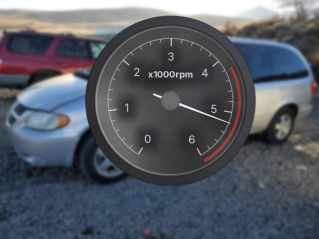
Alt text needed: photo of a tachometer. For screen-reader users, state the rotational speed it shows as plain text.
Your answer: 5200 rpm
